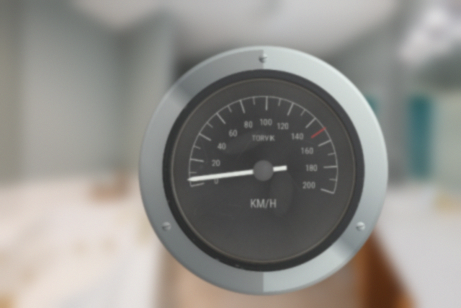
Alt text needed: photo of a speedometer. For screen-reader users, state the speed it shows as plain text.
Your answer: 5 km/h
